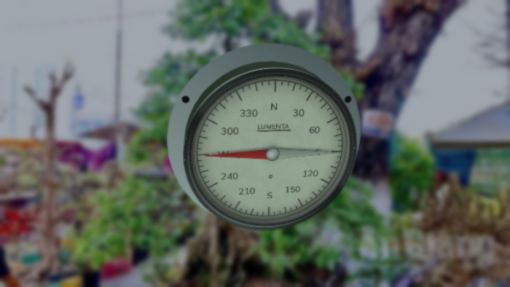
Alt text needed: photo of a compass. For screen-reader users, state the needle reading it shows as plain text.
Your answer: 270 °
